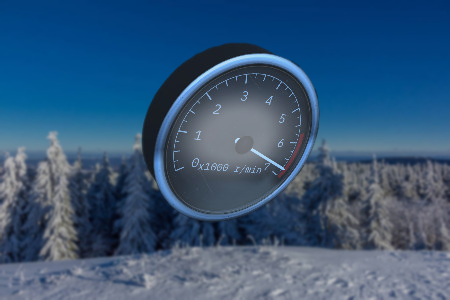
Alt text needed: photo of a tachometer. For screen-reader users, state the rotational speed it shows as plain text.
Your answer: 6750 rpm
